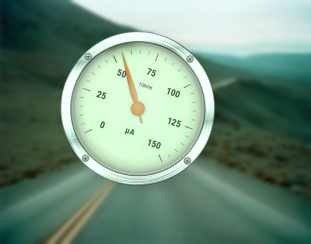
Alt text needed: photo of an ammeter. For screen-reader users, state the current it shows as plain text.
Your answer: 55 µA
